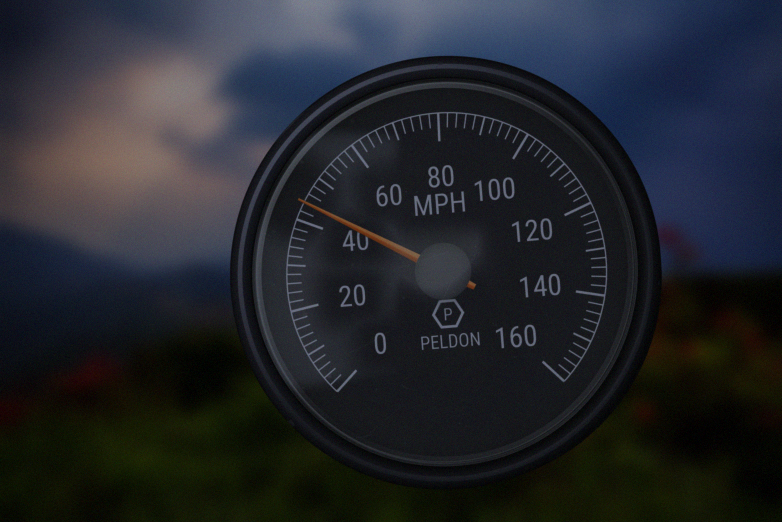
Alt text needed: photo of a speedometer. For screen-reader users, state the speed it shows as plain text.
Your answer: 44 mph
